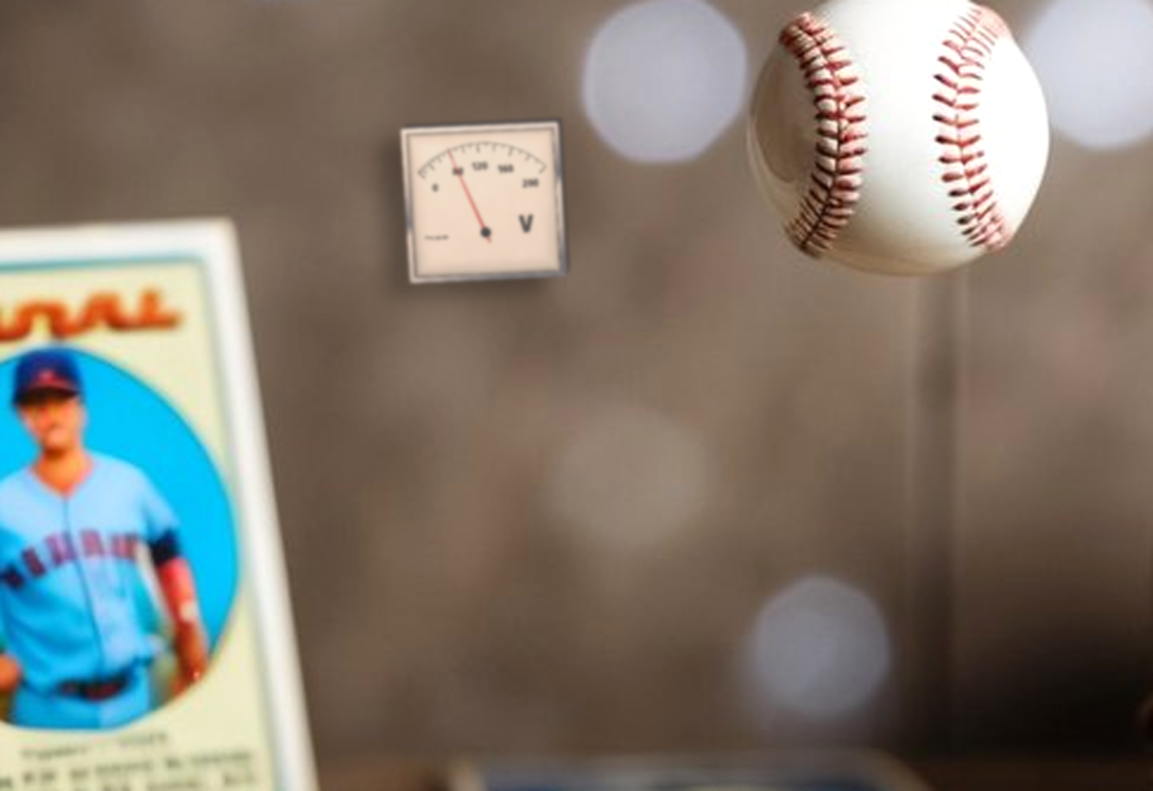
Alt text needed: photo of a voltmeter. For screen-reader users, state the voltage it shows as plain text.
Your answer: 80 V
